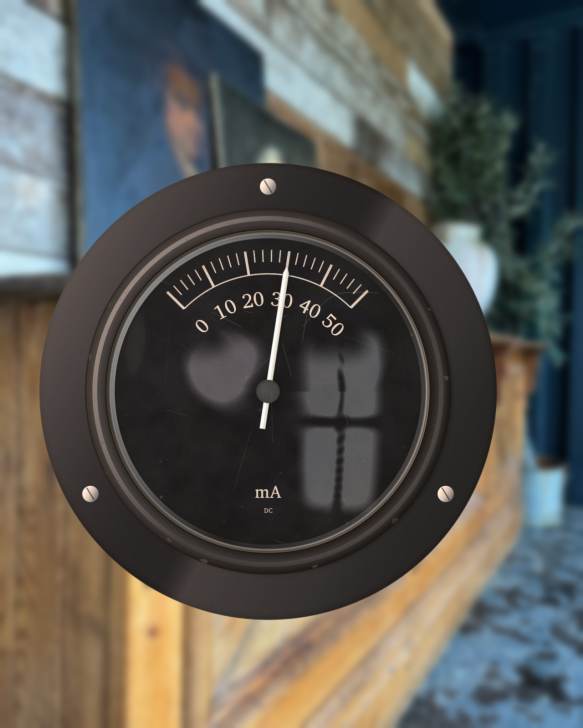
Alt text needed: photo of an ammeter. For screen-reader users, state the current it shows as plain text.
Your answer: 30 mA
